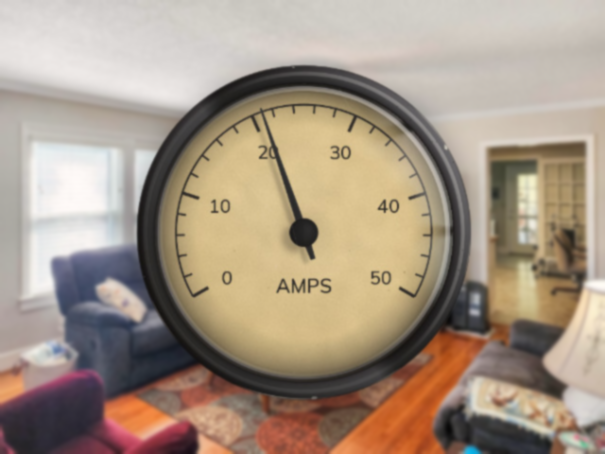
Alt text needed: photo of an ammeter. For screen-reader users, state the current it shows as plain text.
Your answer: 21 A
